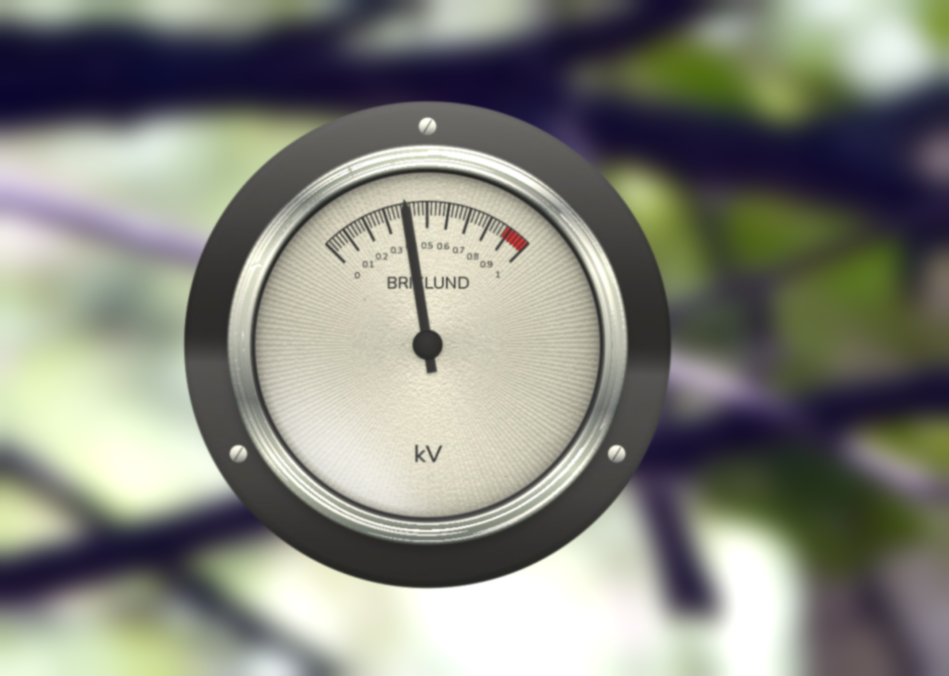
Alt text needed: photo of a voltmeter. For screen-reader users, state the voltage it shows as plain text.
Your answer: 0.4 kV
